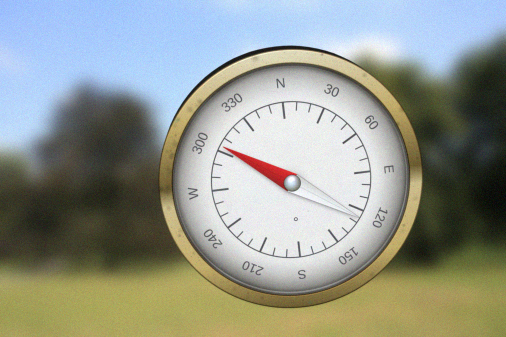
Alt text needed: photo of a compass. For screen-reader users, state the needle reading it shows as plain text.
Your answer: 305 °
